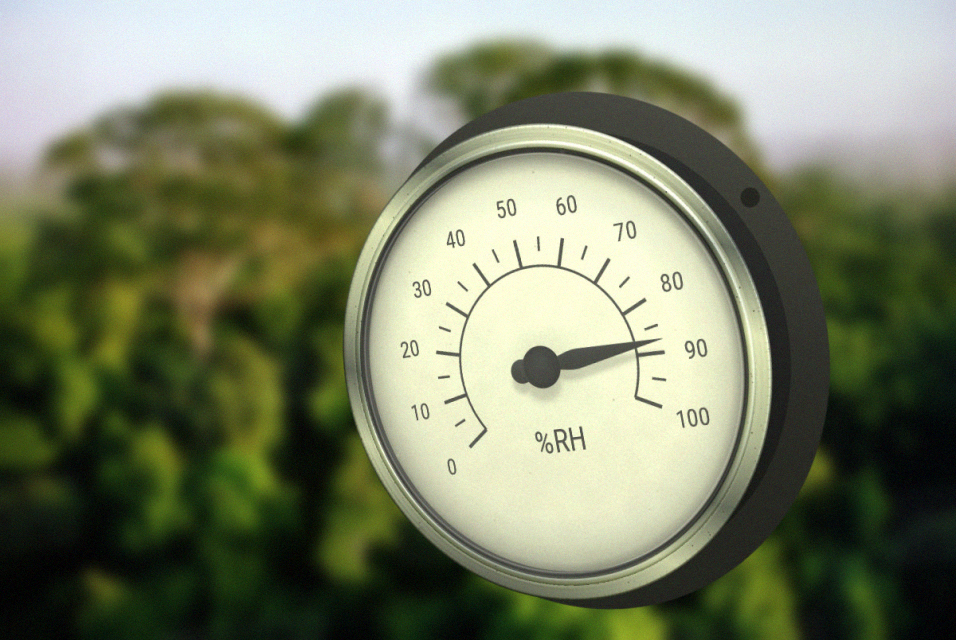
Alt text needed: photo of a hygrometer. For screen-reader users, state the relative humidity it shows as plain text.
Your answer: 87.5 %
